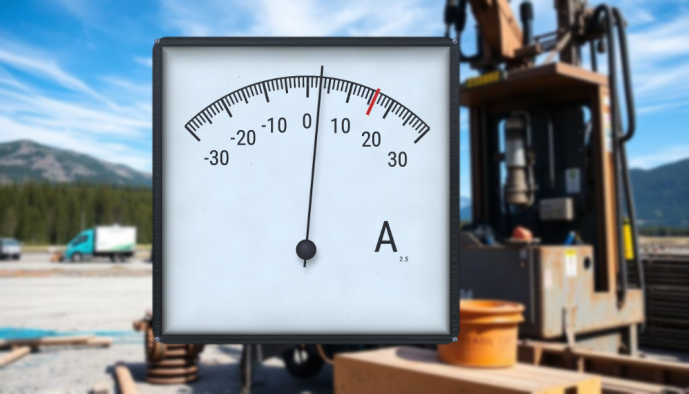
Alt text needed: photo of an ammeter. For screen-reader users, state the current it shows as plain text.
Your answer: 3 A
